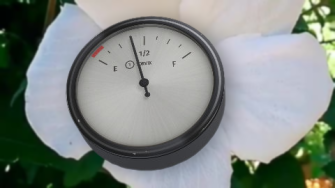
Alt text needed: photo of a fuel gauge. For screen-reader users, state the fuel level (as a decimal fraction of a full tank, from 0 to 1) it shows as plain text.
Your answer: 0.375
